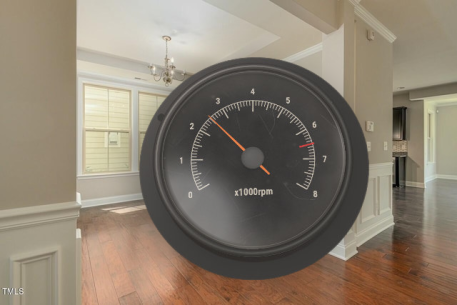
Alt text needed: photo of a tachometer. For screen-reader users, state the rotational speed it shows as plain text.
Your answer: 2500 rpm
